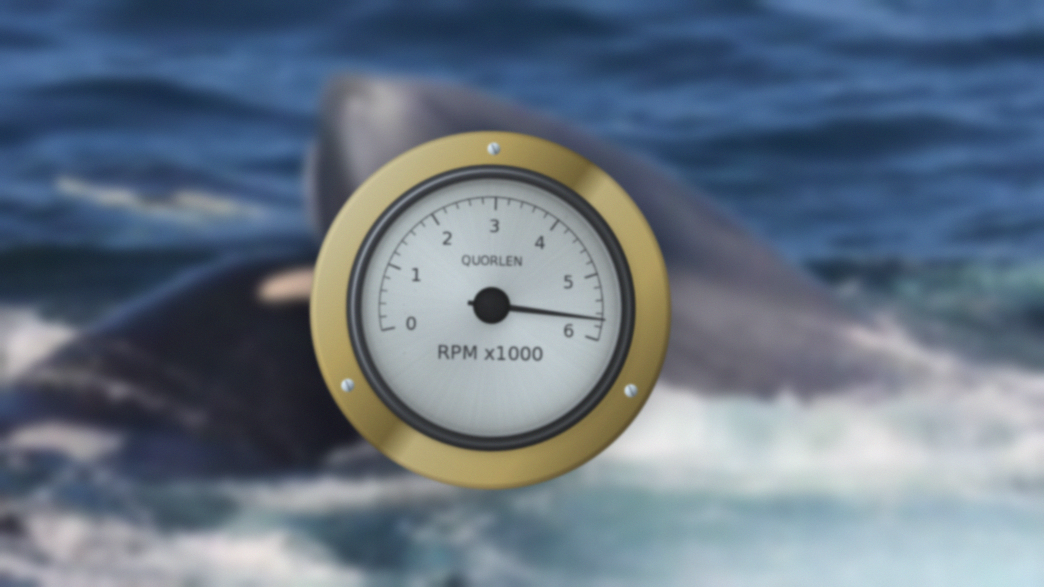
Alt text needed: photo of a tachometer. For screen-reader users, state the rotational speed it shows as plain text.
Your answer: 5700 rpm
